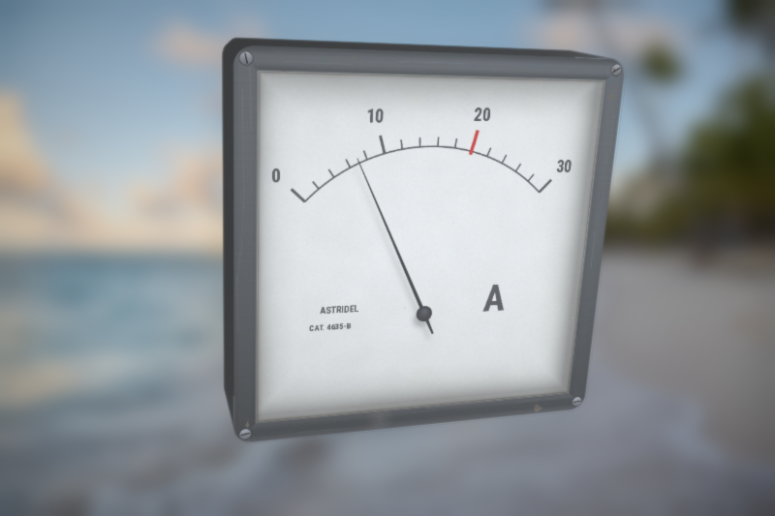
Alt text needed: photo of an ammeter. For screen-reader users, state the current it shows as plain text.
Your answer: 7 A
